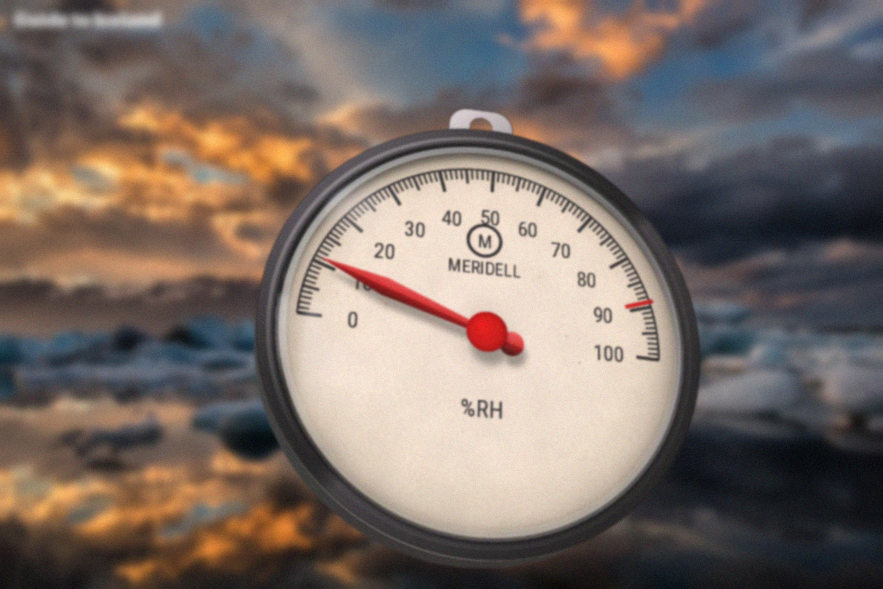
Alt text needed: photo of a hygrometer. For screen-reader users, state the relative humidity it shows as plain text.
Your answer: 10 %
